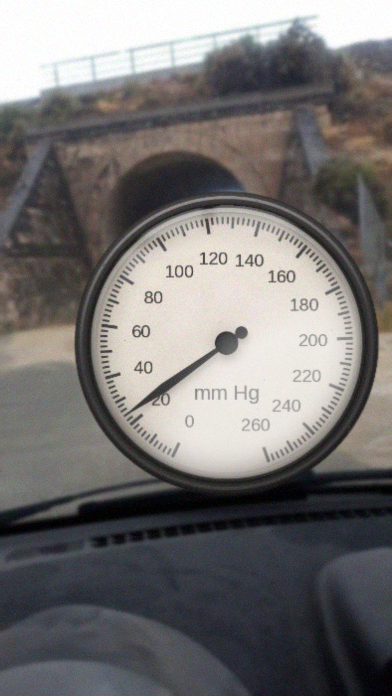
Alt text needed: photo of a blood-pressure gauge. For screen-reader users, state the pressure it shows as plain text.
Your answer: 24 mmHg
